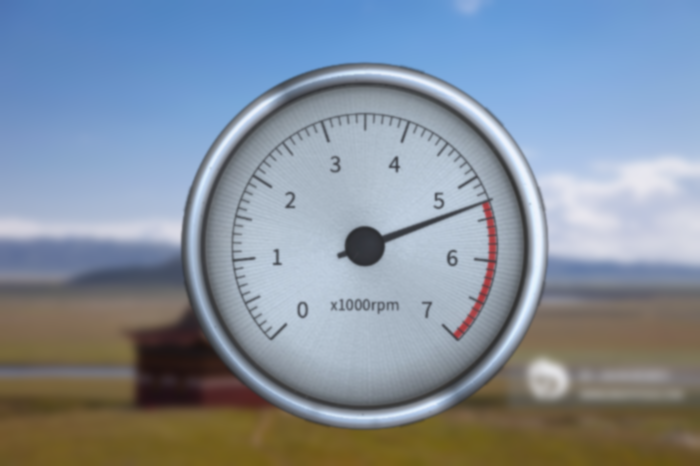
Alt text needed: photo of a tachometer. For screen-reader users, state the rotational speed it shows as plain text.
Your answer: 5300 rpm
